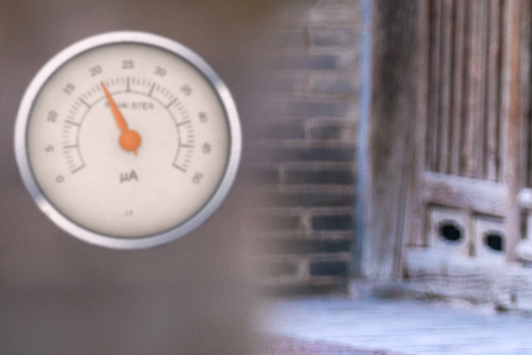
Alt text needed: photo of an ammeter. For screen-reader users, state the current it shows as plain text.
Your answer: 20 µA
